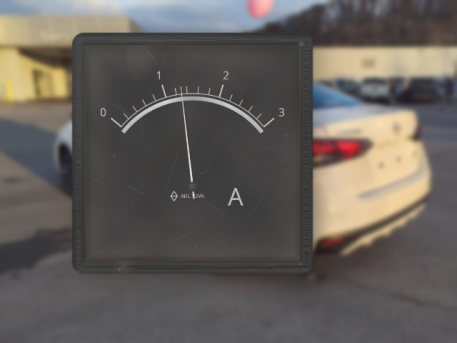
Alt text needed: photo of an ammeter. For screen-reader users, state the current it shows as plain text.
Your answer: 1.3 A
